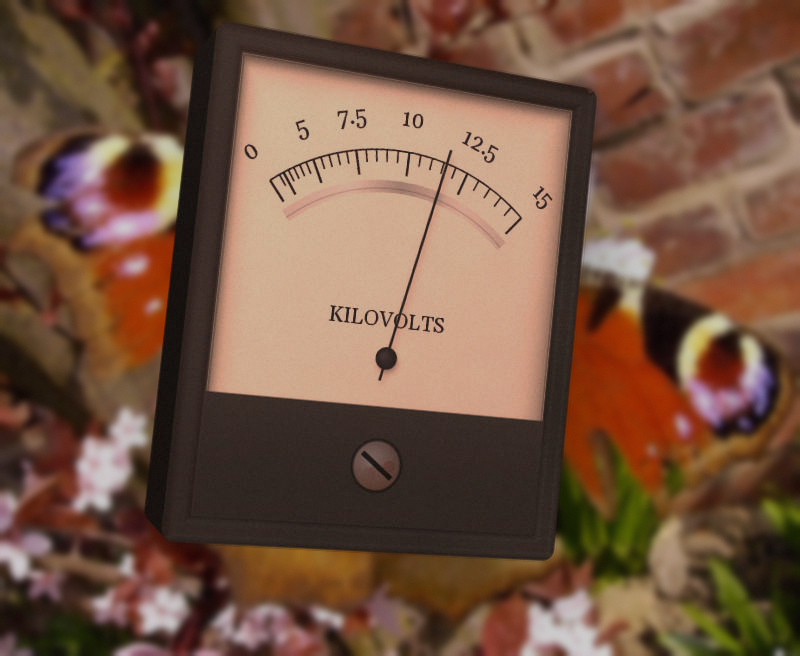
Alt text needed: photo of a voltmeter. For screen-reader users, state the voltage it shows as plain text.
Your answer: 11.5 kV
